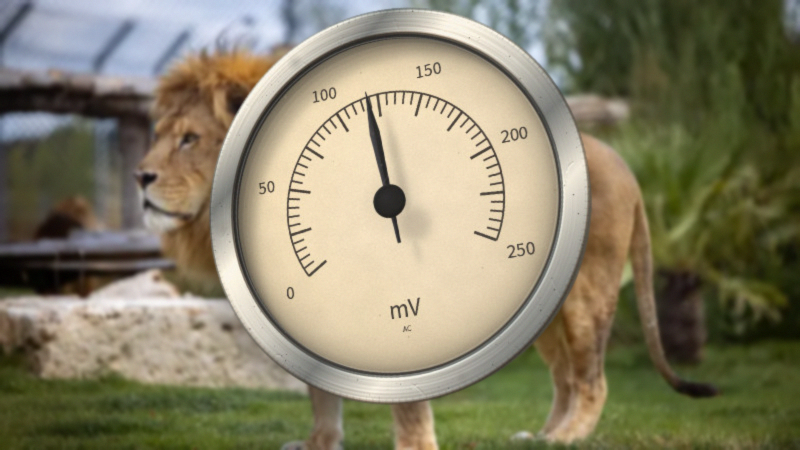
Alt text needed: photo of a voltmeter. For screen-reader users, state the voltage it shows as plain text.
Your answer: 120 mV
